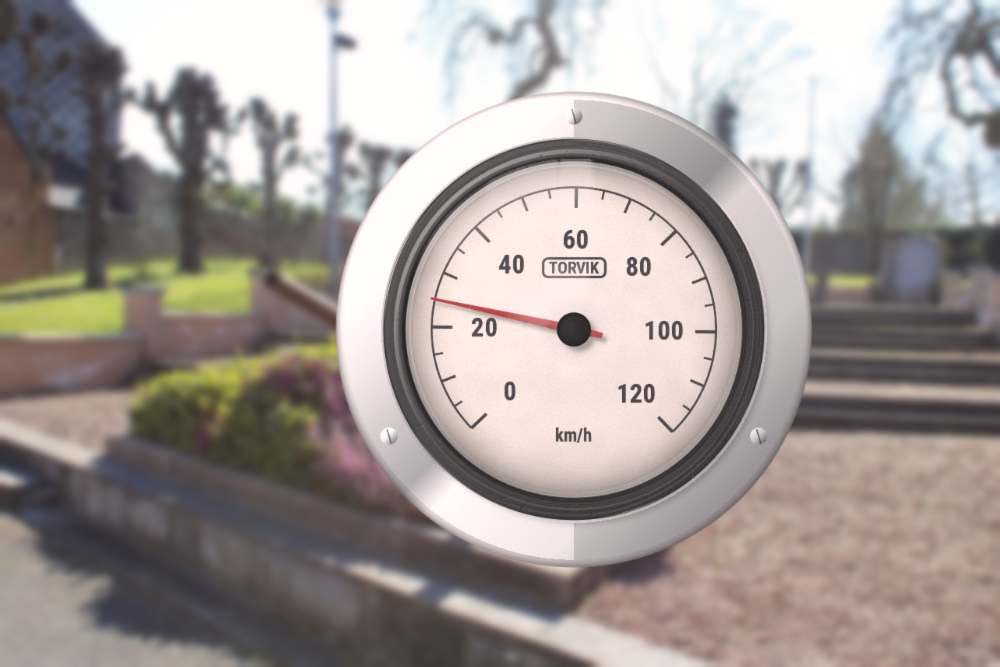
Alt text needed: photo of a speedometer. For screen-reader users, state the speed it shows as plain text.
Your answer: 25 km/h
